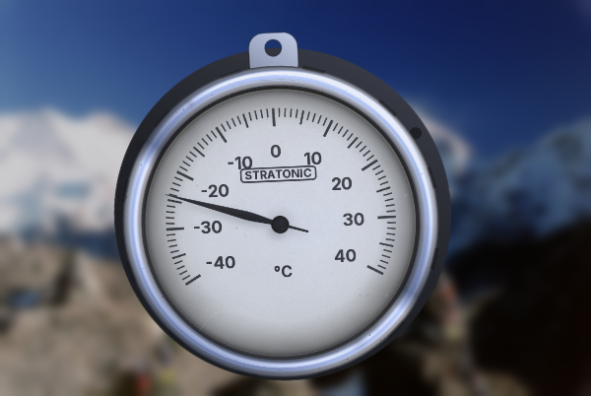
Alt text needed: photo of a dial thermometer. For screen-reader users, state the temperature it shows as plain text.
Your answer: -24 °C
